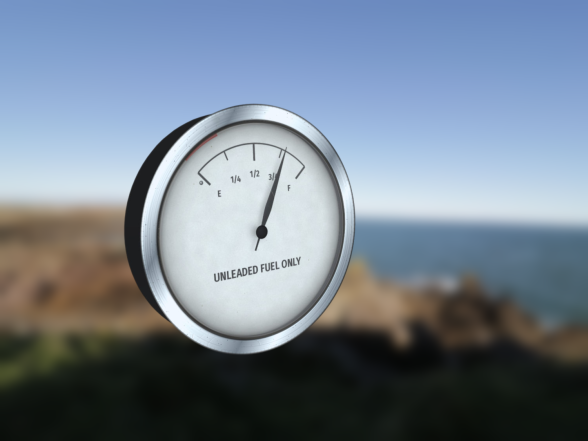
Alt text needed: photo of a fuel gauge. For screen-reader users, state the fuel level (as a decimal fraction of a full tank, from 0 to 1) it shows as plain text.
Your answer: 0.75
